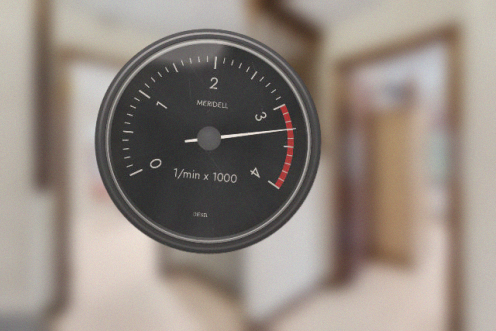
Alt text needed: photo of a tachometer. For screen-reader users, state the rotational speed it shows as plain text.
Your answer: 3300 rpm
